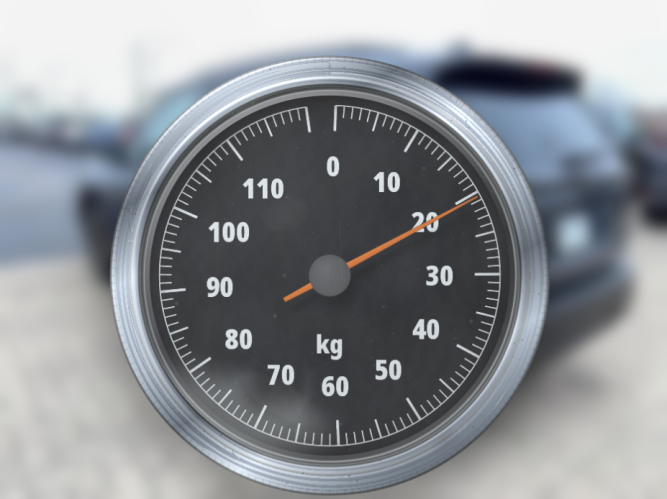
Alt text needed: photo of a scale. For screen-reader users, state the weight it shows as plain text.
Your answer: 20.5 kg
